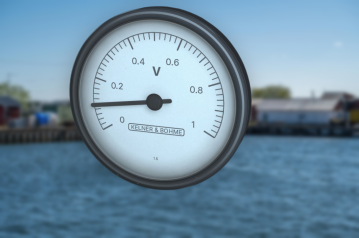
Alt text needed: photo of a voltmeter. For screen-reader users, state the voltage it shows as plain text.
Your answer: 0.1 V
